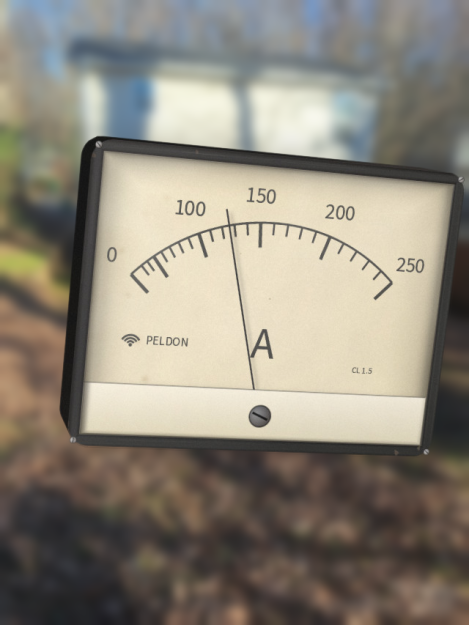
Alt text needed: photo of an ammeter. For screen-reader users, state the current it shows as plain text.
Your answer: 125 A
